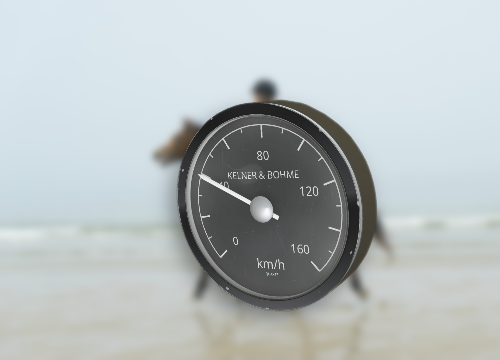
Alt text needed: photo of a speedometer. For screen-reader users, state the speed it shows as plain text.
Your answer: 40 km/h
